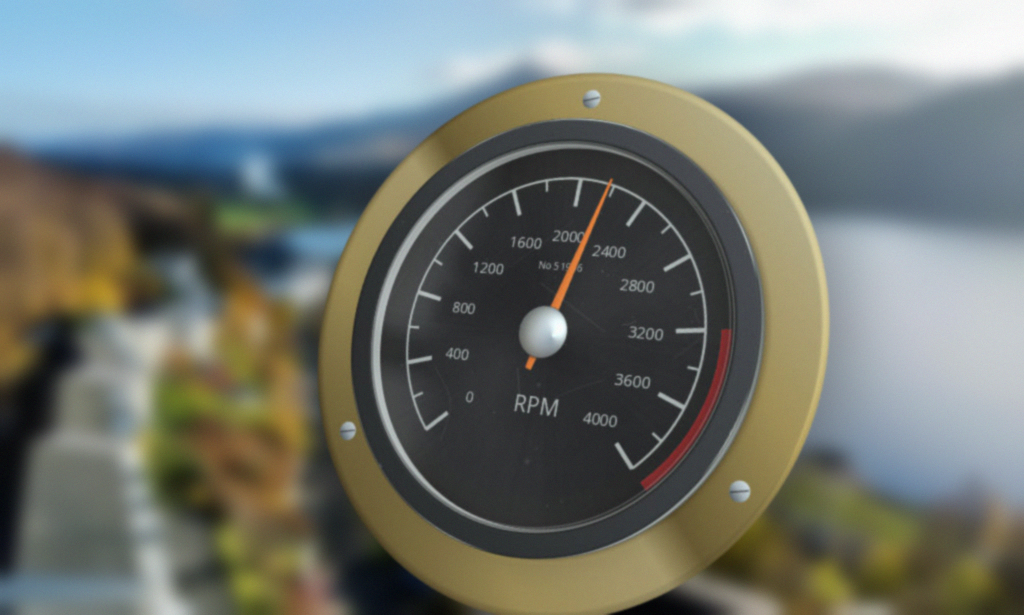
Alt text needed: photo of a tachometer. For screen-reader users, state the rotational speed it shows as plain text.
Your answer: 2200 rpm
